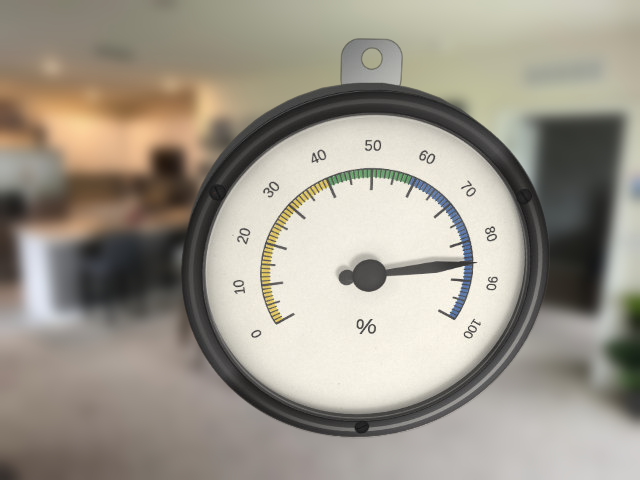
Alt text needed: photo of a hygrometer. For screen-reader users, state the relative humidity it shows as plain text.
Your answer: 85 %
